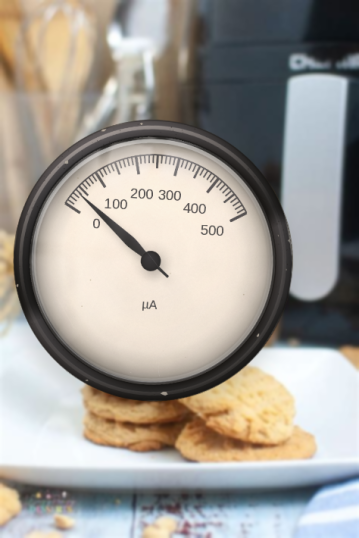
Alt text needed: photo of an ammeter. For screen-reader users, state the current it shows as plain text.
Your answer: 40 µA
